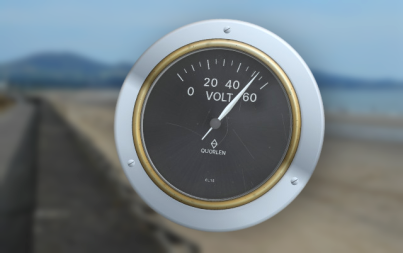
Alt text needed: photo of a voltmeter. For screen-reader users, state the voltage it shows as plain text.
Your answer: 52.5 V
